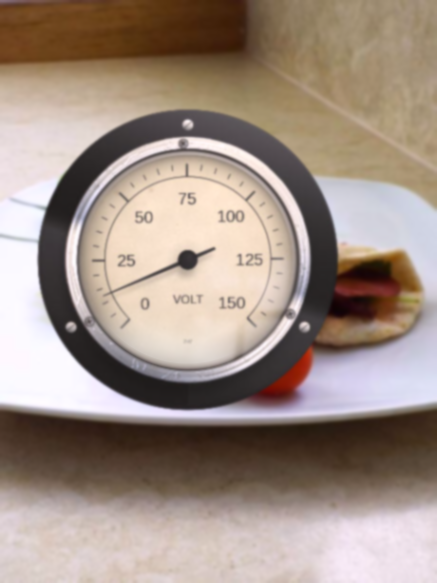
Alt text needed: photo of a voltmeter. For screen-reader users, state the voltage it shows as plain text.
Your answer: 12.5 V
